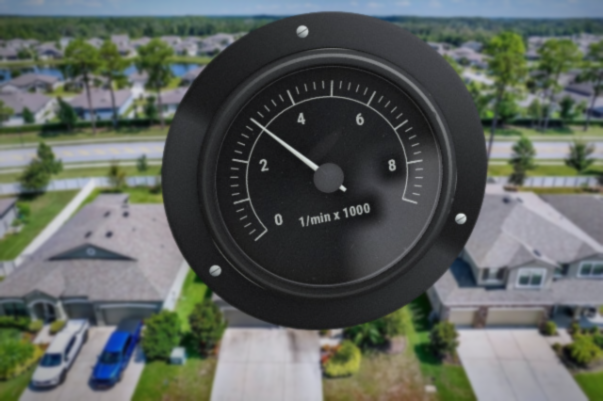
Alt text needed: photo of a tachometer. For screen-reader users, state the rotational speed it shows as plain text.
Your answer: 3000 rpm
